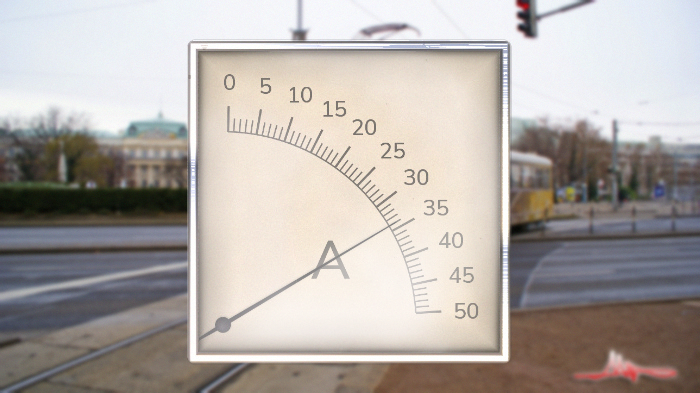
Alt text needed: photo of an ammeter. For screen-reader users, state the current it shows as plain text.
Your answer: 34 A
